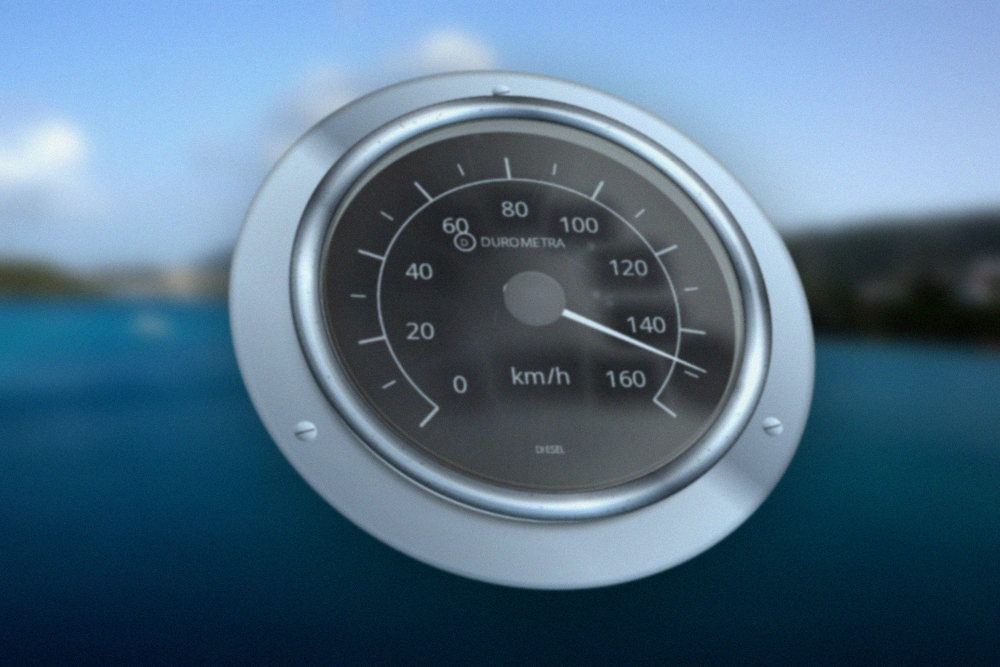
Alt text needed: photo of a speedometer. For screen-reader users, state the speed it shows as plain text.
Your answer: 150 km/h
